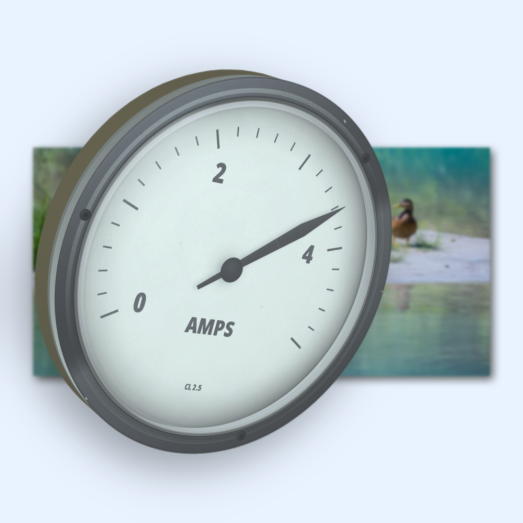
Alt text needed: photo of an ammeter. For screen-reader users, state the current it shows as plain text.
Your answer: 3.6 A
